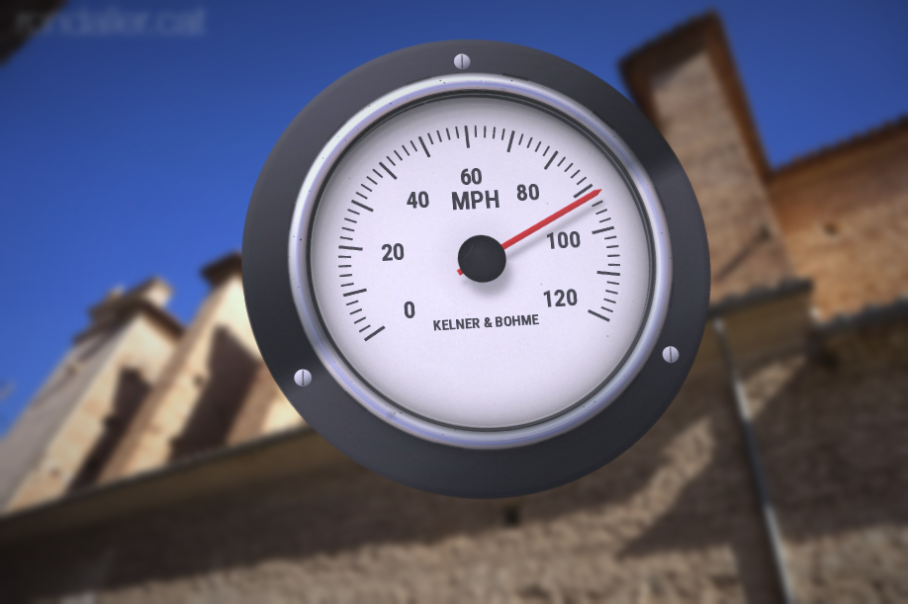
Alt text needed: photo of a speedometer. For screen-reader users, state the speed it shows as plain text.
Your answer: 92 mph
